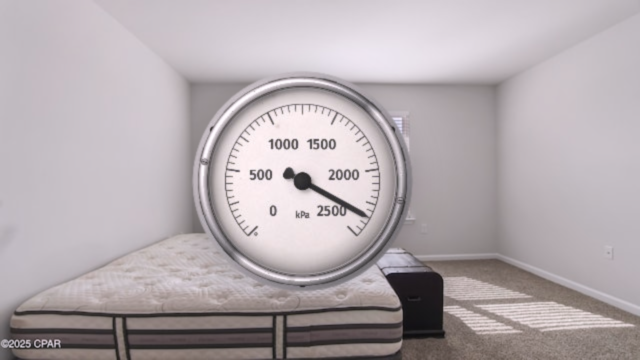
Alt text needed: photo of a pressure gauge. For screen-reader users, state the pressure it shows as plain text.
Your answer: 2350 kPa
